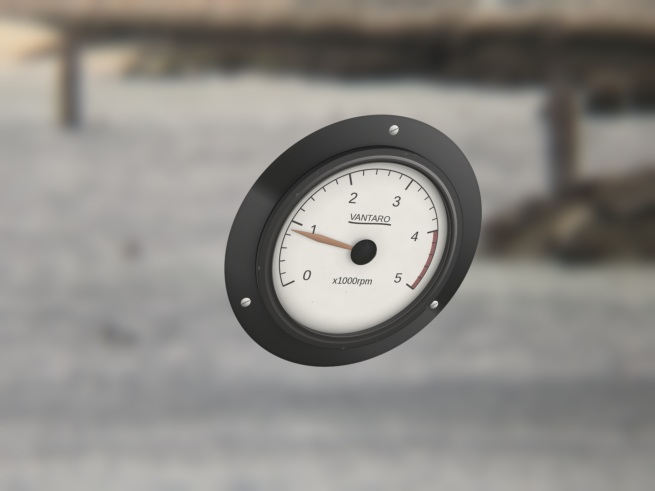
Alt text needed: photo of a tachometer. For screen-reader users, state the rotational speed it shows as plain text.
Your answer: 900 rpm
